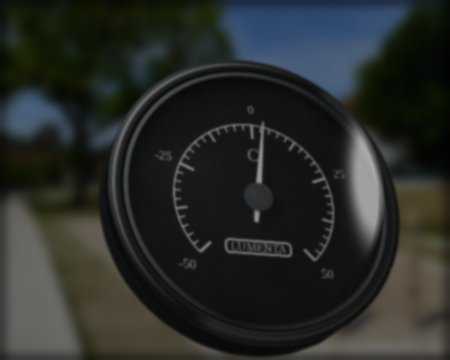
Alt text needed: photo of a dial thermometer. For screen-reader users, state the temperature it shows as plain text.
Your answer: 2.5 °C
